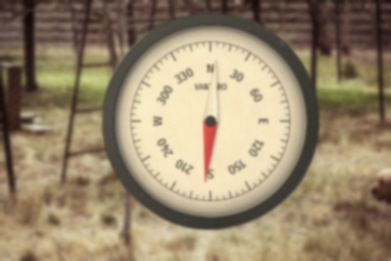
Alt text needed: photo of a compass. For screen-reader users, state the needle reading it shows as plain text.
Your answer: 185 °
